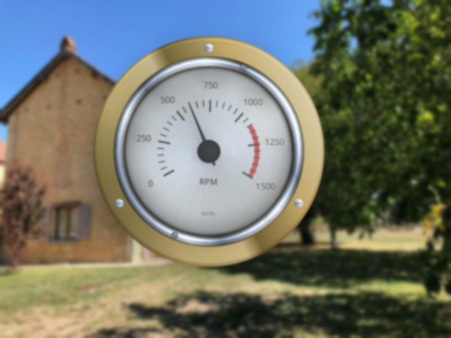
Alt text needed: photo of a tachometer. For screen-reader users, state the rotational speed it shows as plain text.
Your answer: 600 rpm
